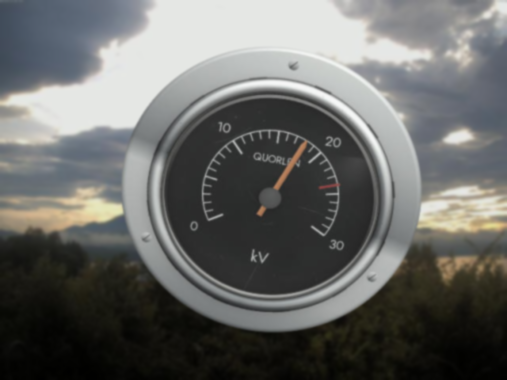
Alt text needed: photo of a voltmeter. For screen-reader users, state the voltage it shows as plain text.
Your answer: 18 kV
